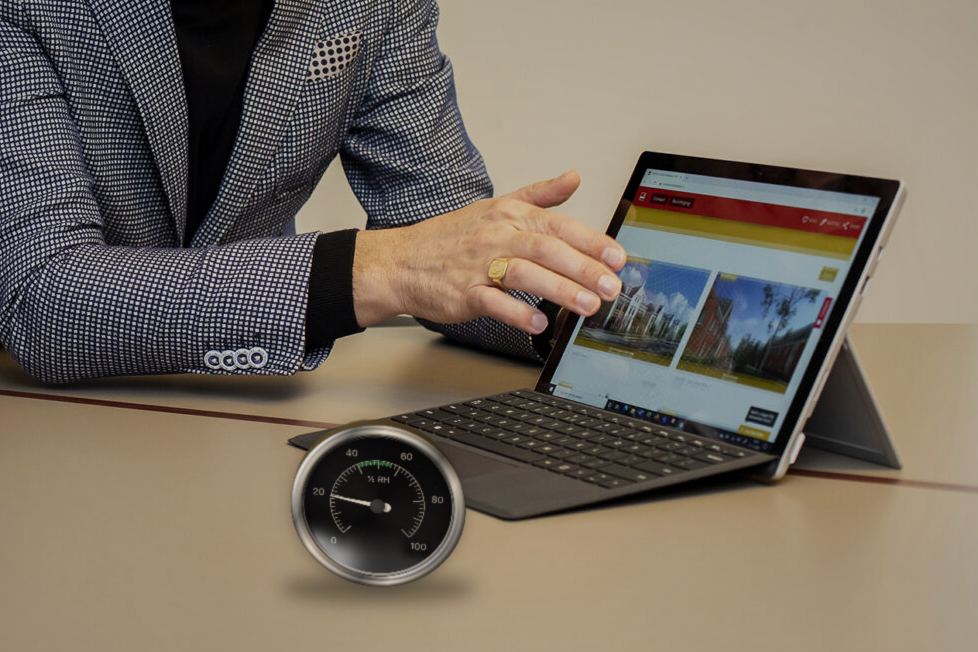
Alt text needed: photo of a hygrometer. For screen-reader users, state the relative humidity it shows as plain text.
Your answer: 20 %
